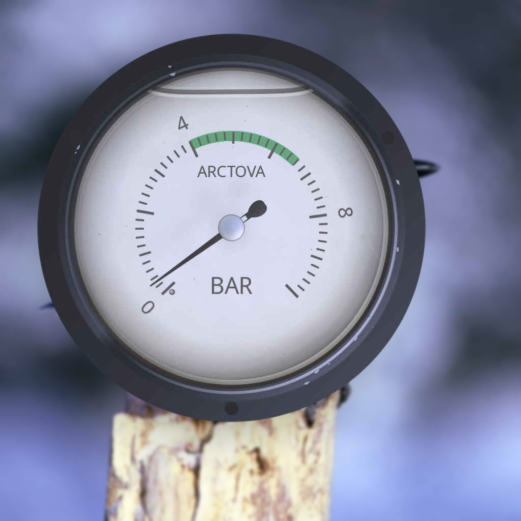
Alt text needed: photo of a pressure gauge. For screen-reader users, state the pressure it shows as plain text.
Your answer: 0.3 bar
